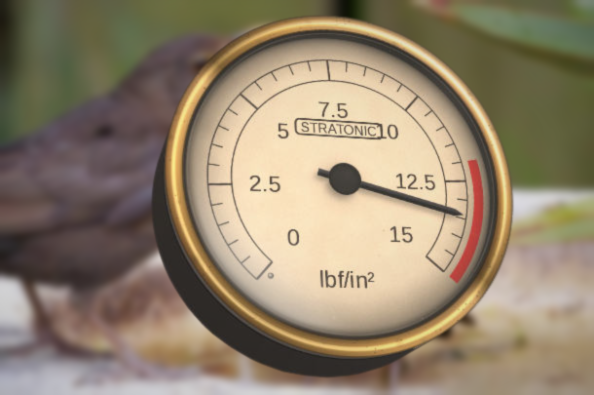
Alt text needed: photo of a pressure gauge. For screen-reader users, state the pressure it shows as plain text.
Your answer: 13.5 psi
